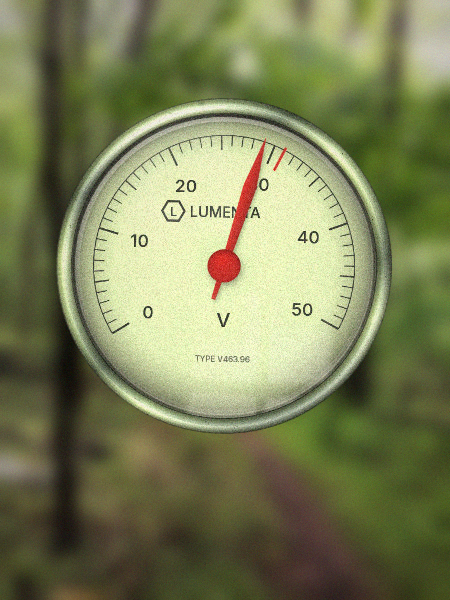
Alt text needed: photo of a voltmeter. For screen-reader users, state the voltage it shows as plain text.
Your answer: 29 V
